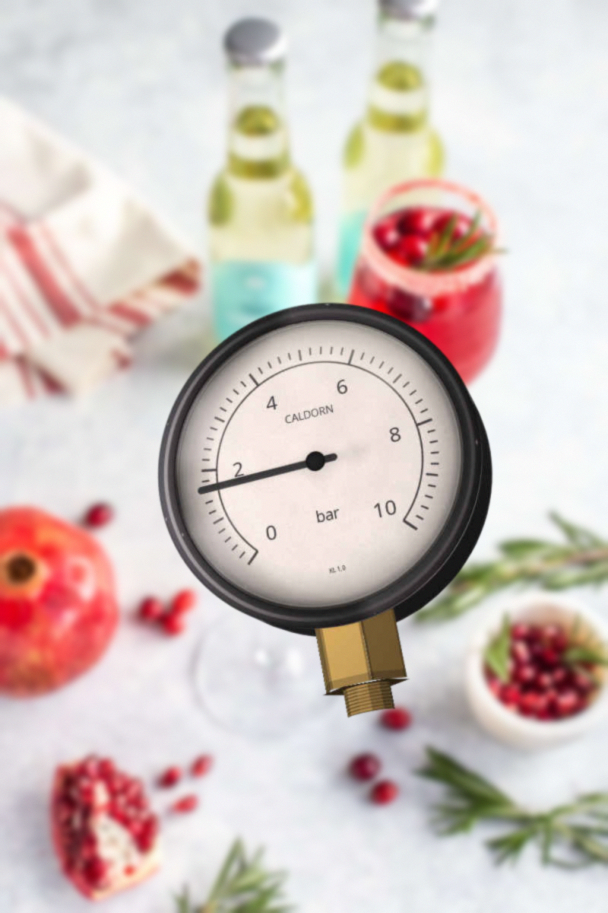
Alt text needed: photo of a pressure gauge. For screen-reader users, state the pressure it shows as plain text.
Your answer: 1.6 bar
